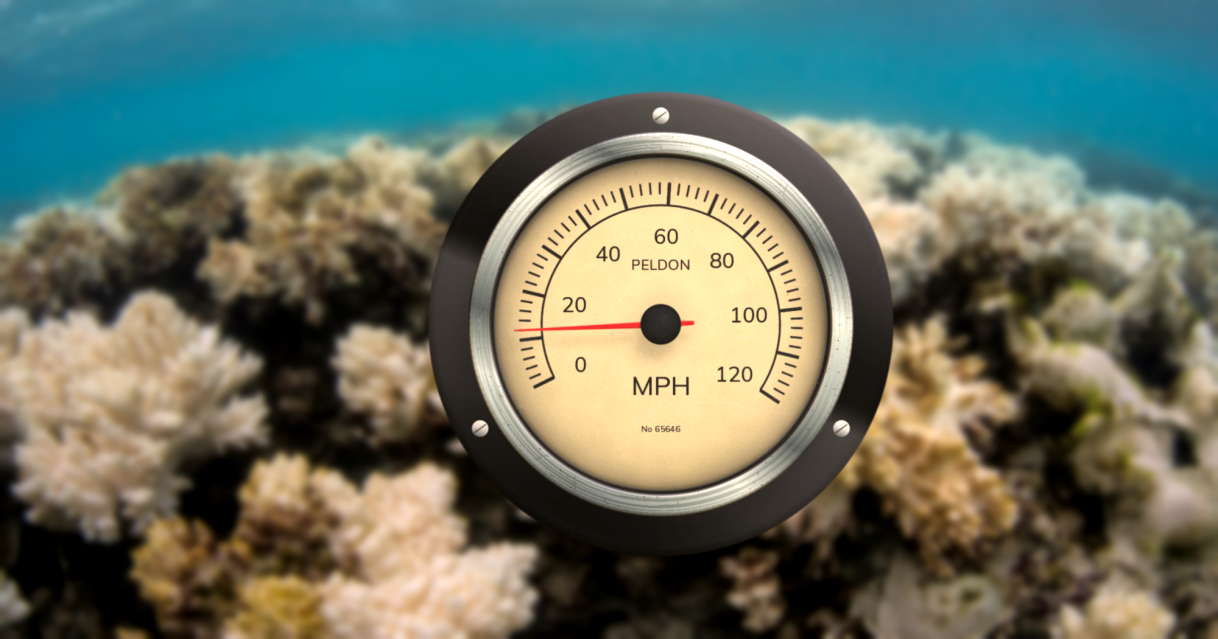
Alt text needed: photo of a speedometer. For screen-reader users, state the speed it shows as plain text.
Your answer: 12 mph
